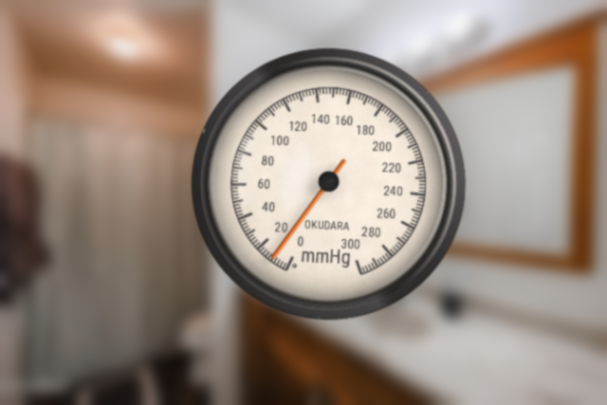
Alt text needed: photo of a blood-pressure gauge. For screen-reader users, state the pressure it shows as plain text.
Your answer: 10 mmHg
